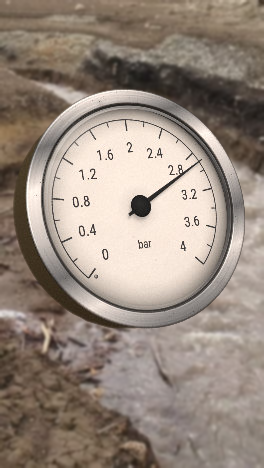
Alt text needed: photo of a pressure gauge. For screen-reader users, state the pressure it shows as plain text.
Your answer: 2.9 bar
